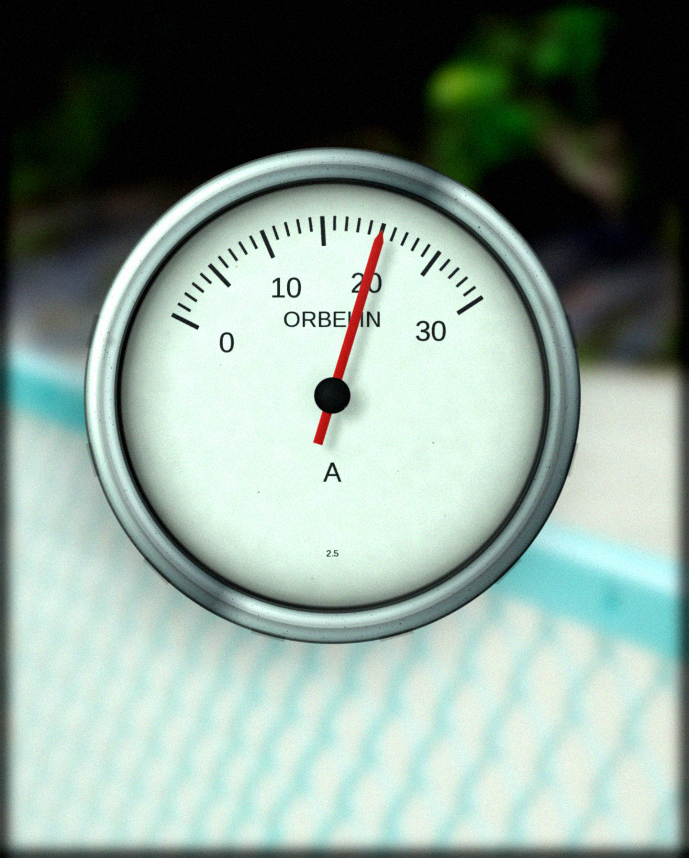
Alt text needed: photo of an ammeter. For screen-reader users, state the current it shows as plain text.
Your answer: 20 A
